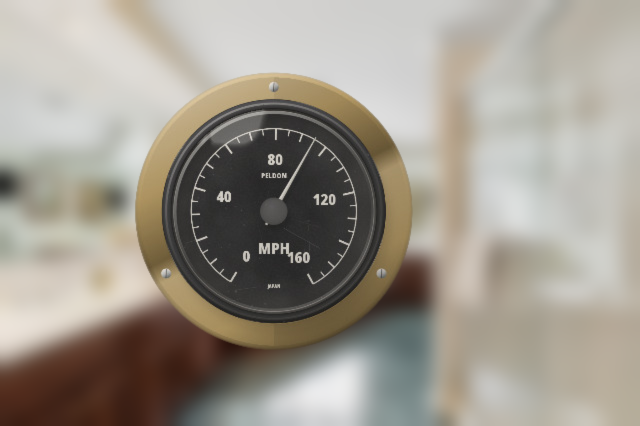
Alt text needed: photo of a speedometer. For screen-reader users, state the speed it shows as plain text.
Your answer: 95 mph
